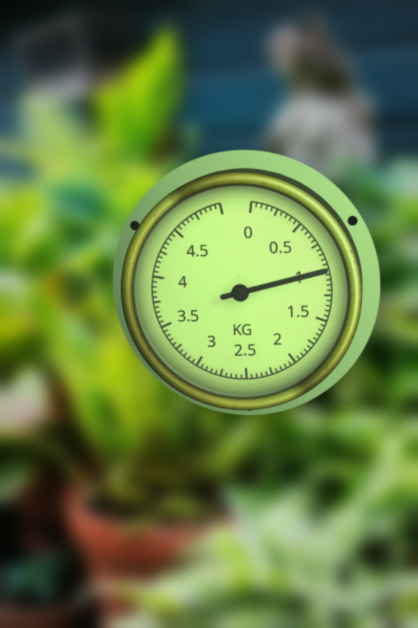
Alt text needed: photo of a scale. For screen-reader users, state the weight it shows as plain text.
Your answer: 1 kg
